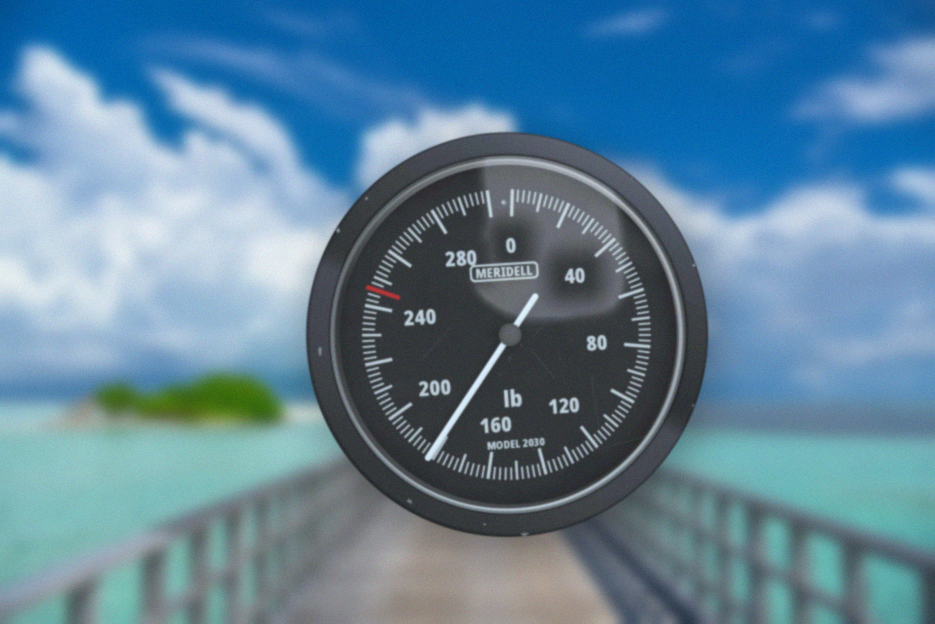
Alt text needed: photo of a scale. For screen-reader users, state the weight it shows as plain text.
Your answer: 182 lb
